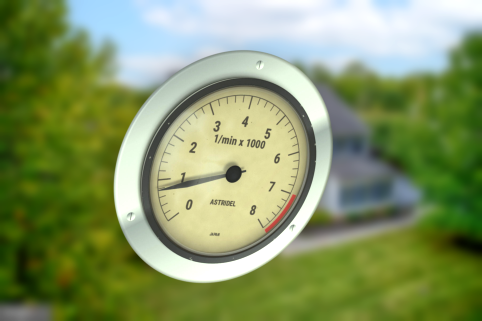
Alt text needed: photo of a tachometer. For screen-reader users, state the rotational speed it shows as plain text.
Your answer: 800 rpm
